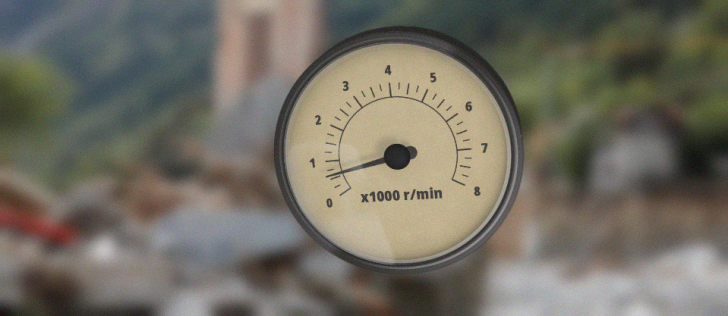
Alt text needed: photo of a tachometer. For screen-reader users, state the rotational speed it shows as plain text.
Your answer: 625 rpm
